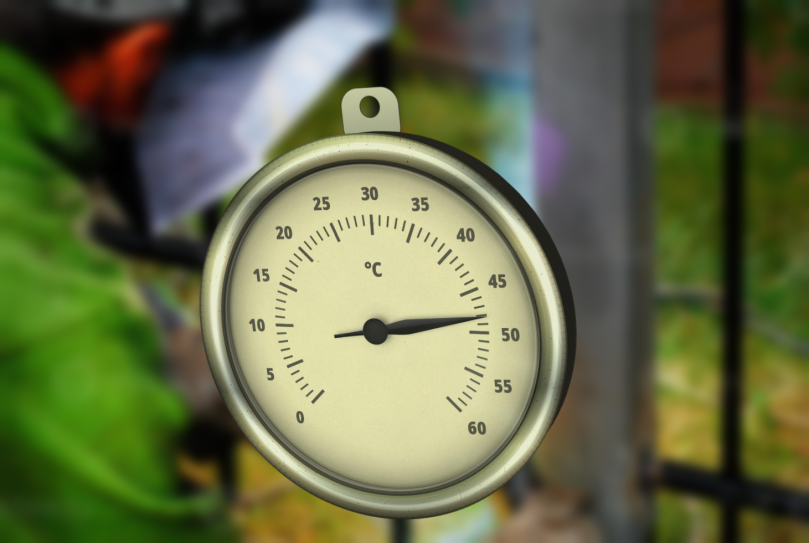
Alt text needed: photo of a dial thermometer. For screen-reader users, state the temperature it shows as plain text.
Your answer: 48 °C
